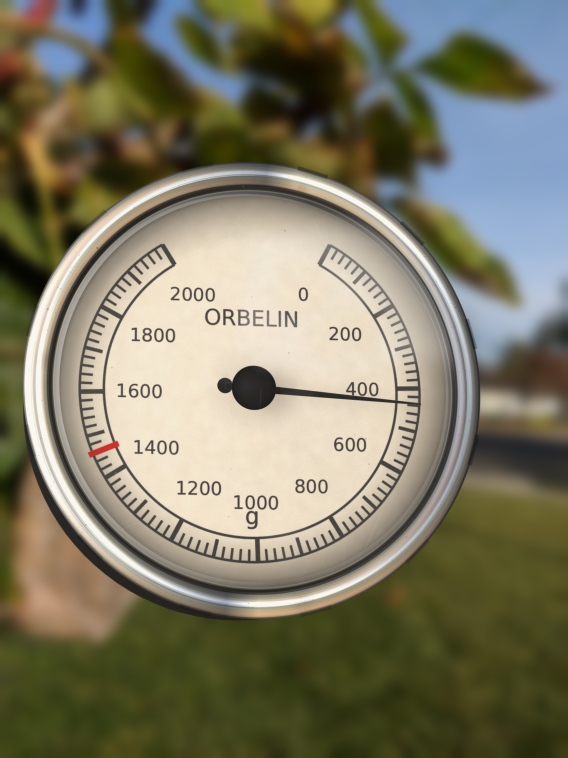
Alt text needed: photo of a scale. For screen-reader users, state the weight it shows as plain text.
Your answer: 440 g
